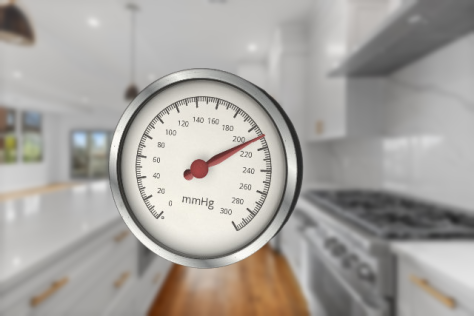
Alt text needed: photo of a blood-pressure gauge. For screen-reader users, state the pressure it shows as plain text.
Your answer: 210 mmHg
